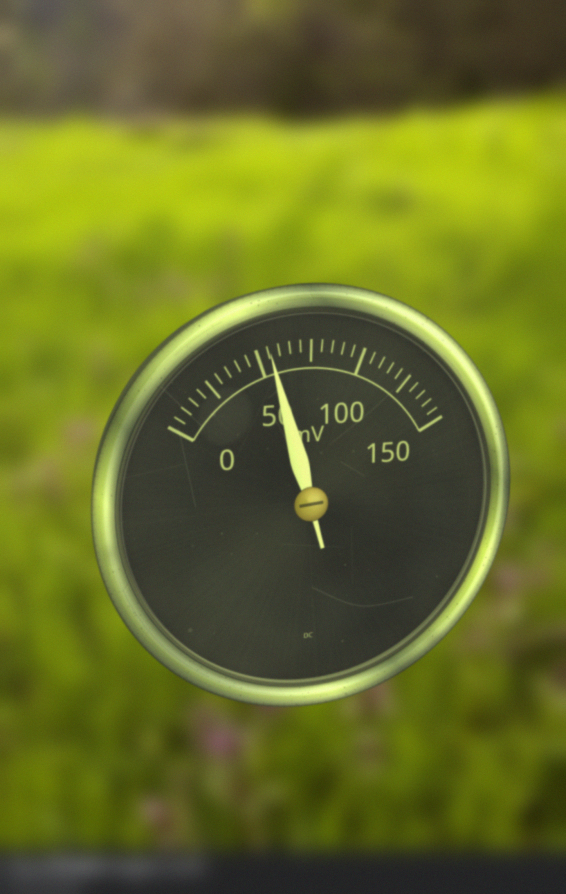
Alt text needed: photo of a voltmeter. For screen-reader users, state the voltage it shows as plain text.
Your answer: 55 mV
